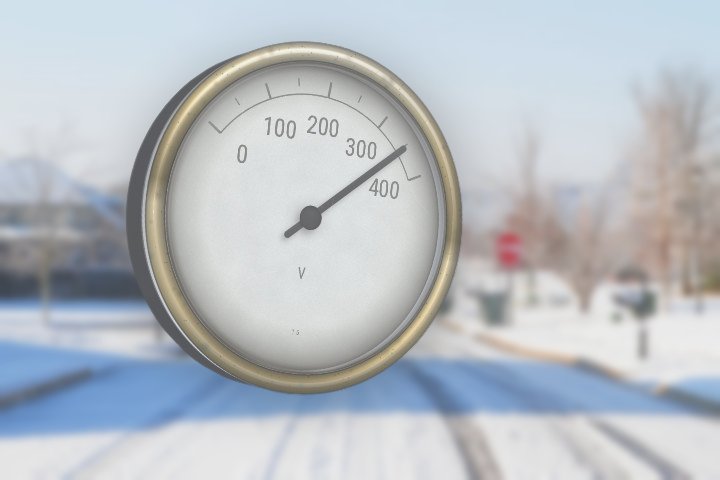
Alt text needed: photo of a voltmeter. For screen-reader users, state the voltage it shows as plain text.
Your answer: 350 V
